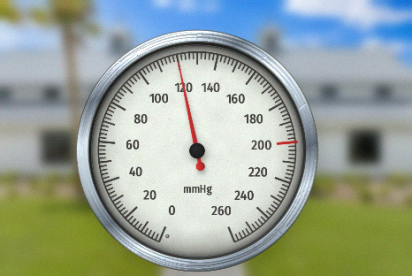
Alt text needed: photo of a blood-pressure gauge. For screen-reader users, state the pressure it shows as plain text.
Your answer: 120 mmHg
